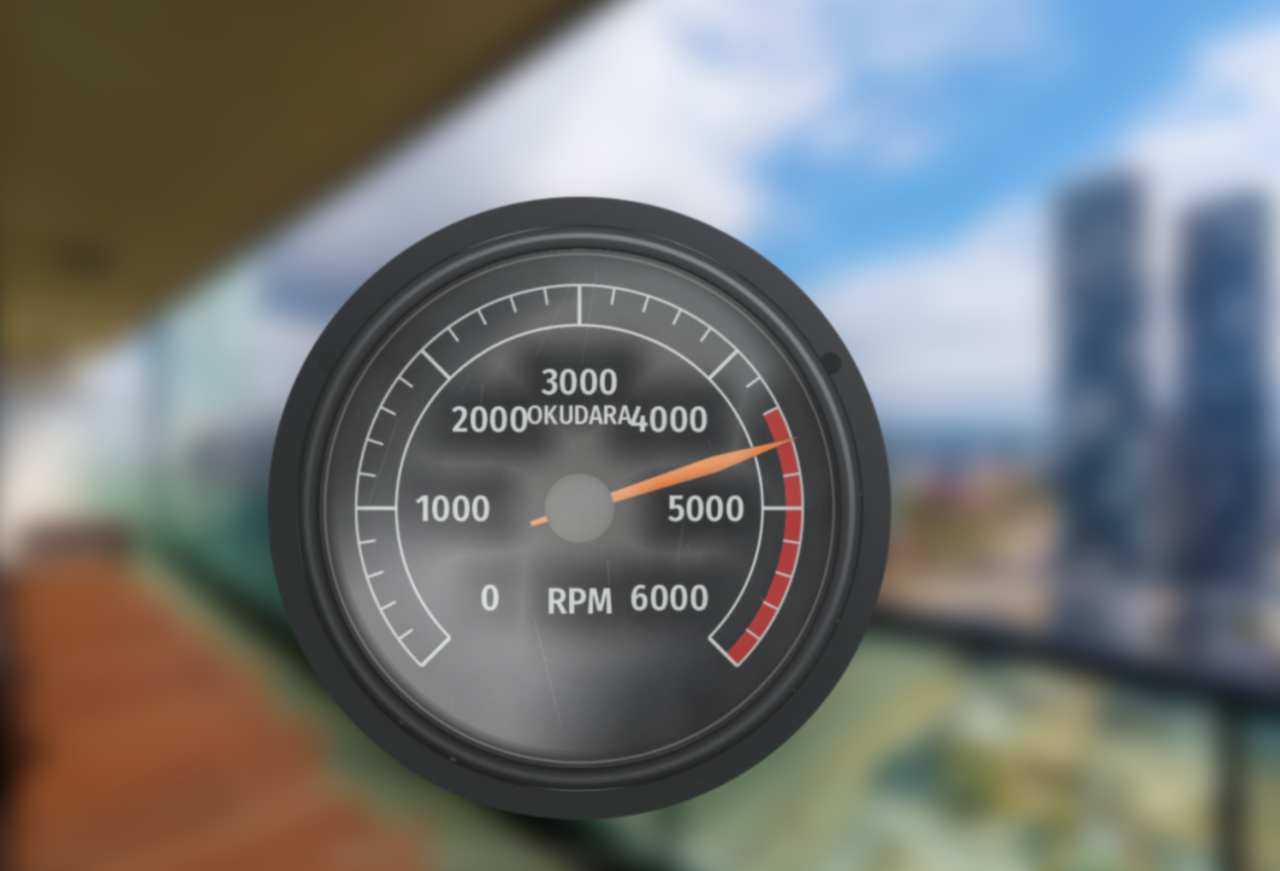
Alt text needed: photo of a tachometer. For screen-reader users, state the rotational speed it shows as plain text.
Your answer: 4600 rpm
